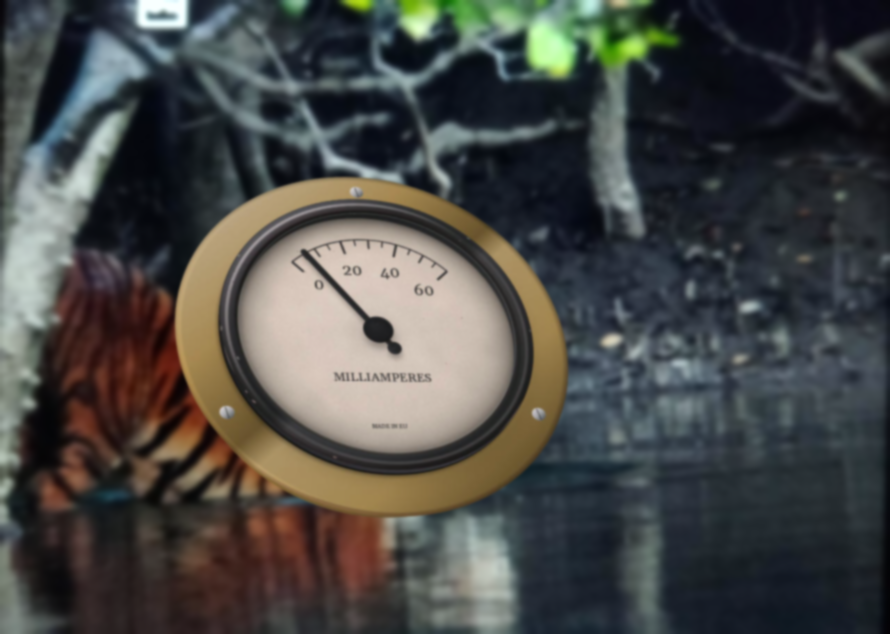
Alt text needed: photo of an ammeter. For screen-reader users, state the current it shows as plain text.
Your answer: 5 mA
